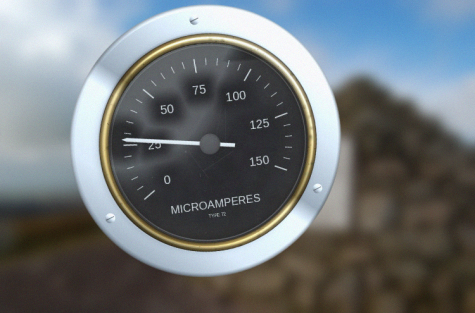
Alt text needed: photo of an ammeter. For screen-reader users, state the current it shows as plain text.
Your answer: 27.5 µA
